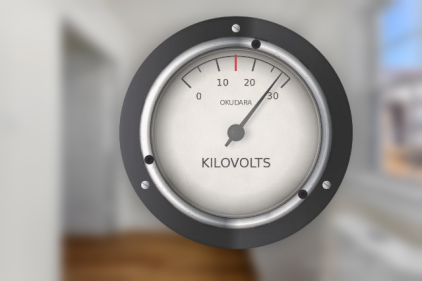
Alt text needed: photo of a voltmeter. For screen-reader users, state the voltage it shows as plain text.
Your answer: 27.5 kV
